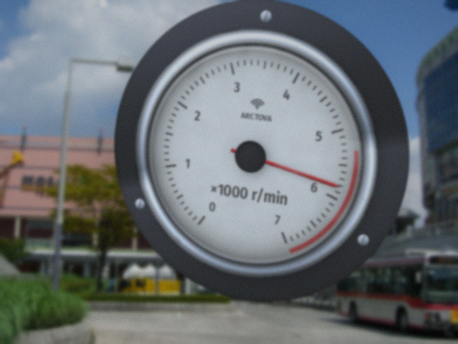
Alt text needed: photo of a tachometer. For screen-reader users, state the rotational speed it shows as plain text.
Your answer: 5800 rpm
